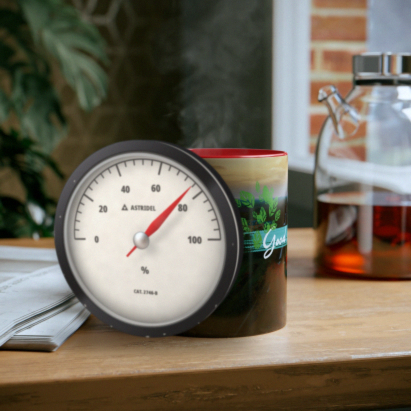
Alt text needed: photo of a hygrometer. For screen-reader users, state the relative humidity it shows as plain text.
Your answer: 76 %
